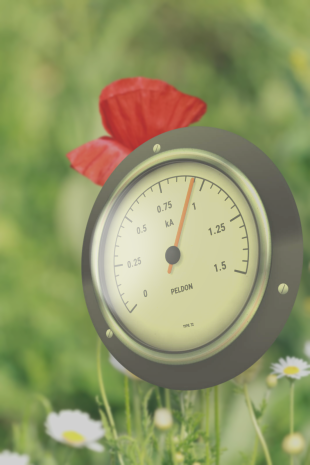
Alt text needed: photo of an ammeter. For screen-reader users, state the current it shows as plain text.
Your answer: 0.95 kA
